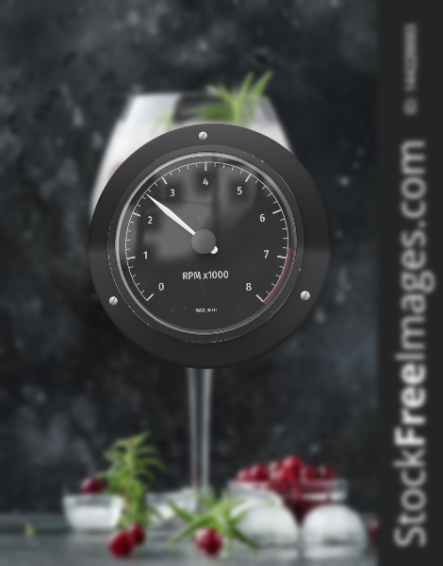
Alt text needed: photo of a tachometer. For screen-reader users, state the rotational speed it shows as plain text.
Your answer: 2500 rpm
